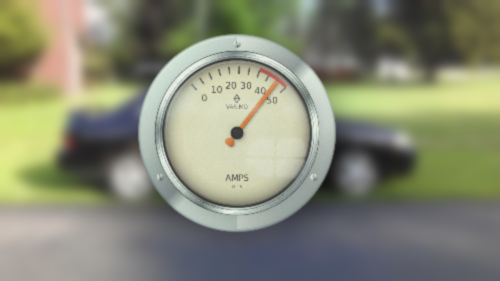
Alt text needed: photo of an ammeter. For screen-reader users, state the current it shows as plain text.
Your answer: 45 A
